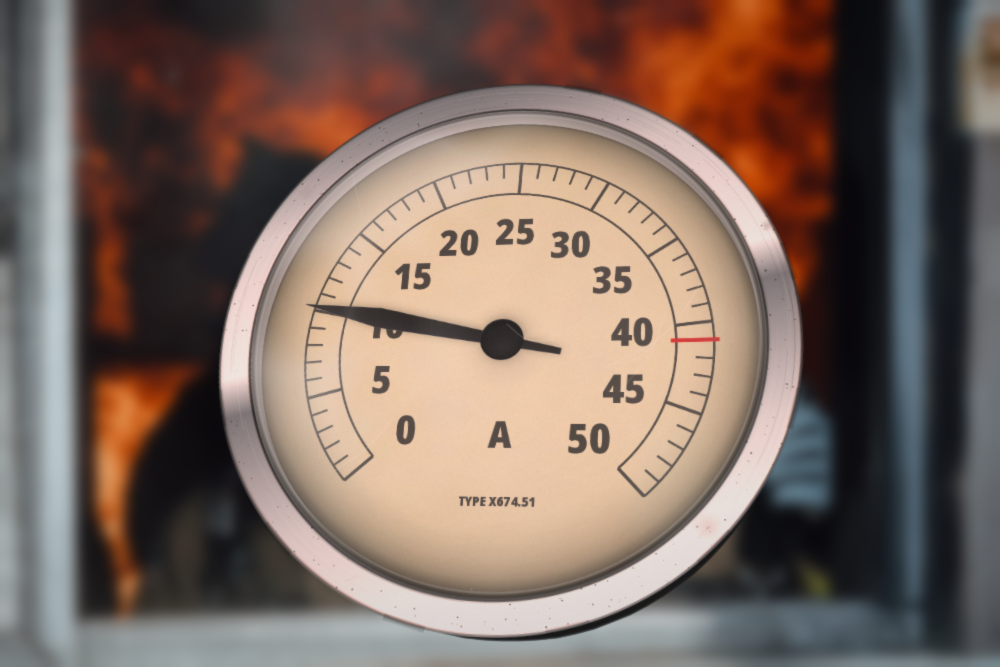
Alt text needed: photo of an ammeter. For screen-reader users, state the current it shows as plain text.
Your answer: 10 A
